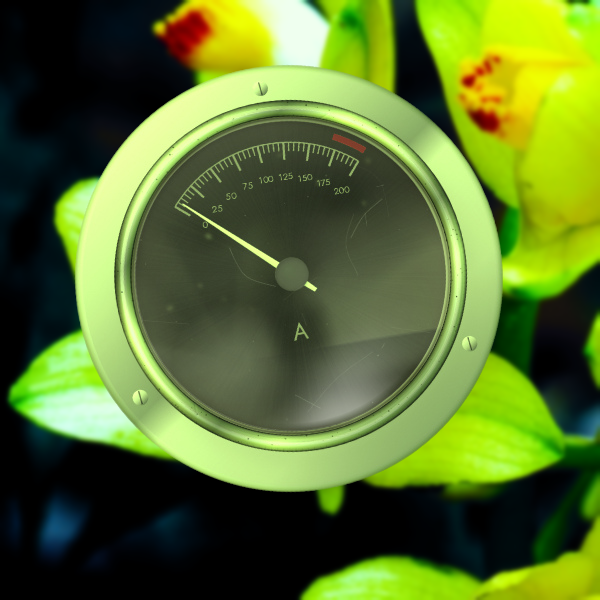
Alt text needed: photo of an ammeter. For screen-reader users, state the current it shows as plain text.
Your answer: 5 A
